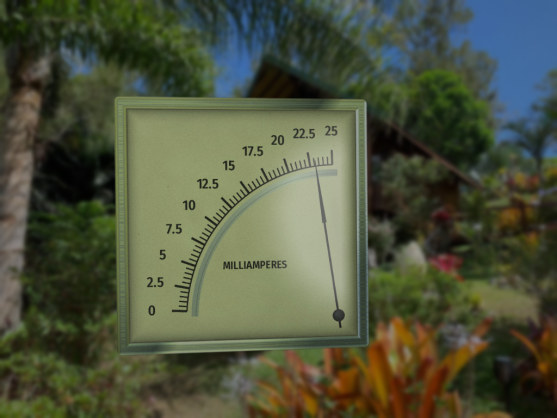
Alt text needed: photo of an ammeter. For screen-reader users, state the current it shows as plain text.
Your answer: 23 mA
